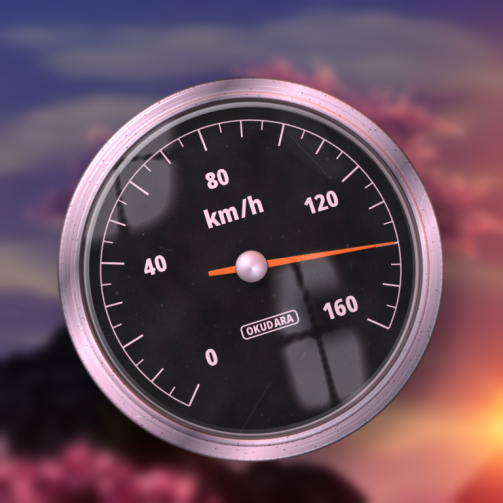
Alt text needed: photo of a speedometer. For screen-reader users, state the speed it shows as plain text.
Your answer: 140 km/h
